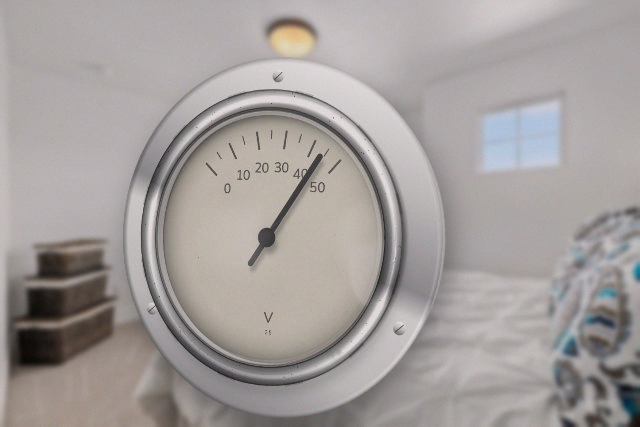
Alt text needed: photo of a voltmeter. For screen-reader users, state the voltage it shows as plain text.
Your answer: 45 V
